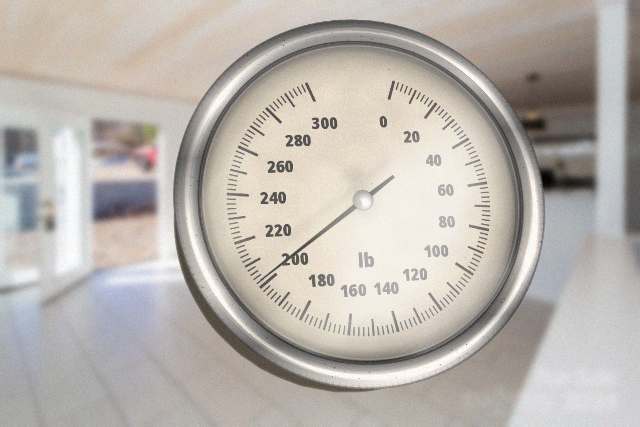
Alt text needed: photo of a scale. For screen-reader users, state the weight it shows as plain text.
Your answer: 202 lb
